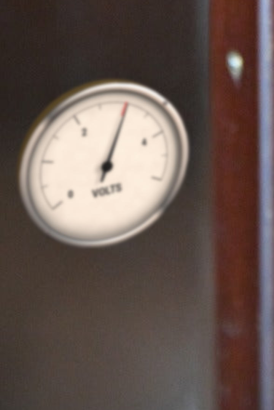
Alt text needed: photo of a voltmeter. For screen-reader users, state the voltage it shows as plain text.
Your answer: 3 V
